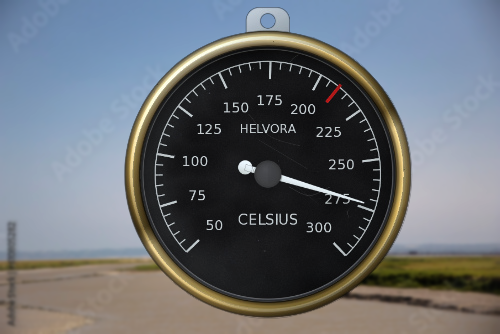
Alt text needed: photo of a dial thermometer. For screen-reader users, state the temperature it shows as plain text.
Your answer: 272.5 °C
